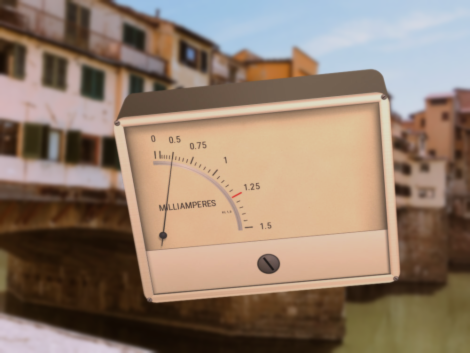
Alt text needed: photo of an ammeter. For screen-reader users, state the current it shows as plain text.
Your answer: 0.5 mA
